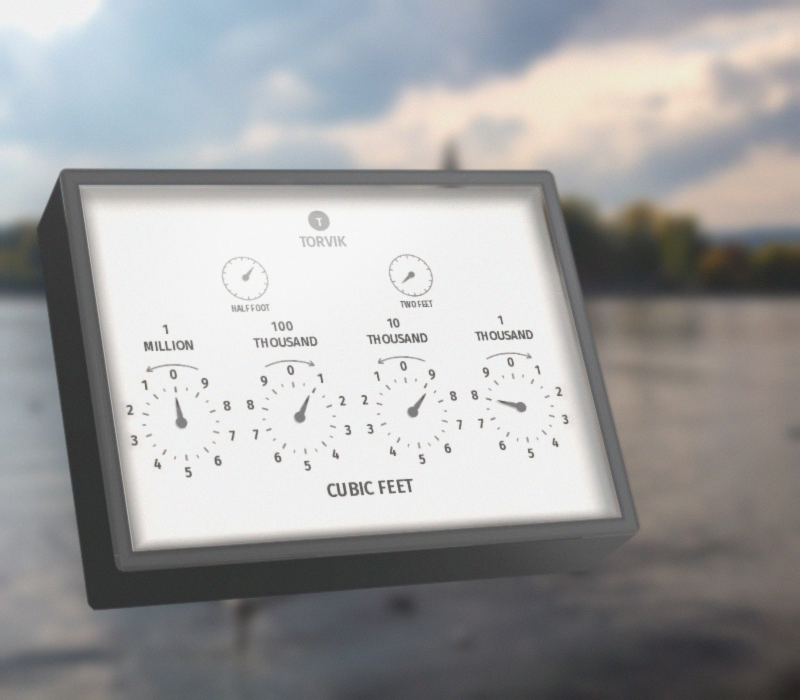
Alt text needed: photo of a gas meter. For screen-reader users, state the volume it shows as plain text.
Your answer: 8800 ft³
